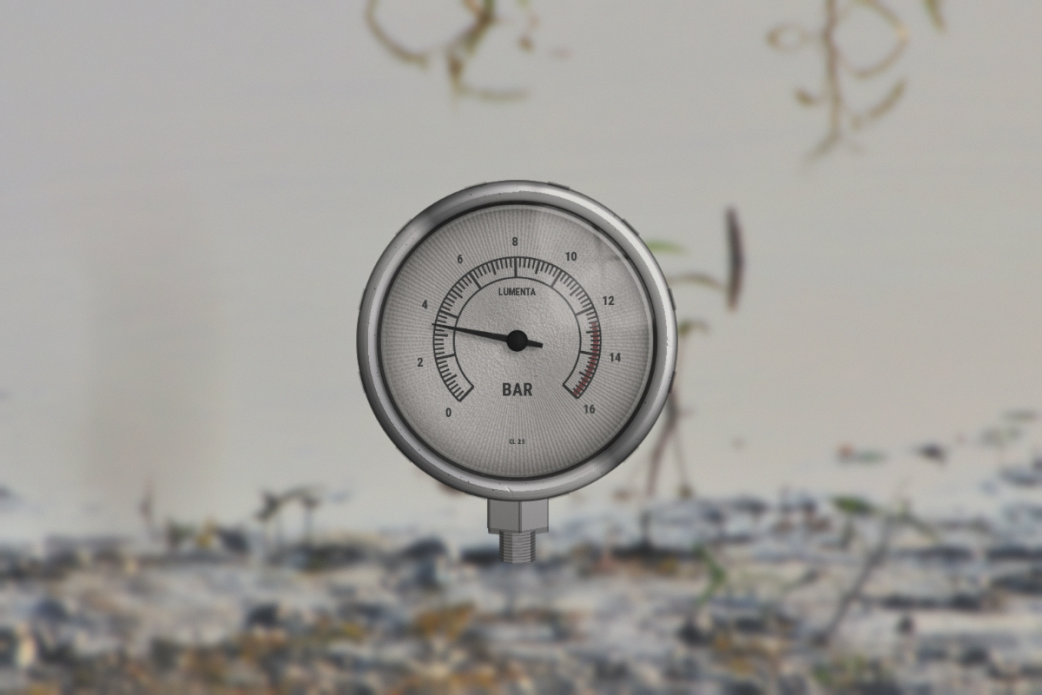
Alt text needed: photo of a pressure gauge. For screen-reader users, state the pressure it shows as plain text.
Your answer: 3.4 bar
